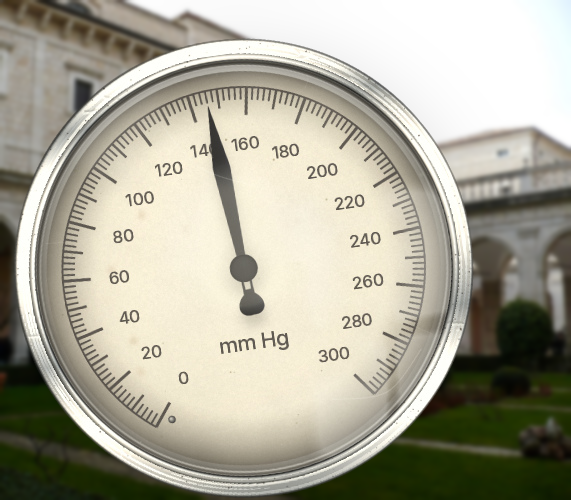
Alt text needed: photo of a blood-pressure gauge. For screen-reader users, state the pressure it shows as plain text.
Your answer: 146 mmHg
